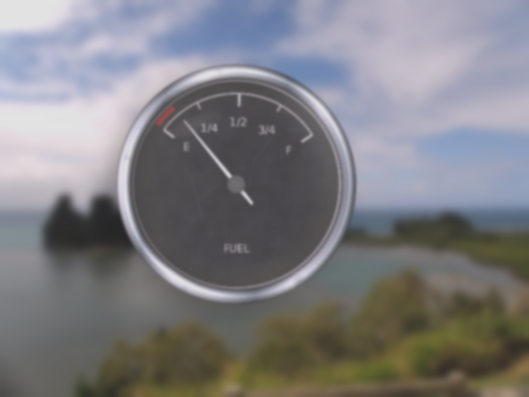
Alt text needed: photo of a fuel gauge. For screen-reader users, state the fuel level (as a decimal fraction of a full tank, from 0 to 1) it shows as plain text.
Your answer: 0.125
